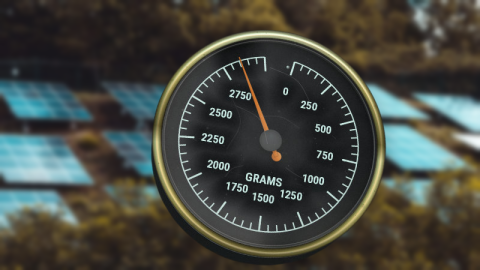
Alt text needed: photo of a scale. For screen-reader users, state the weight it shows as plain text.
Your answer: 2850 g
